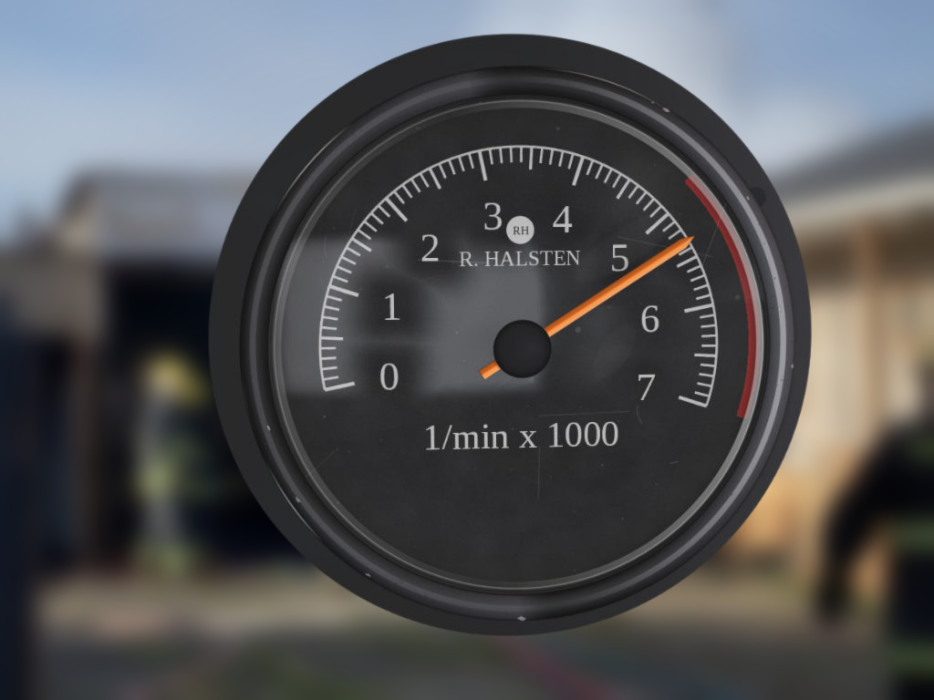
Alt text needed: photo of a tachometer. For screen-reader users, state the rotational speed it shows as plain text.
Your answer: 5300 rpm
